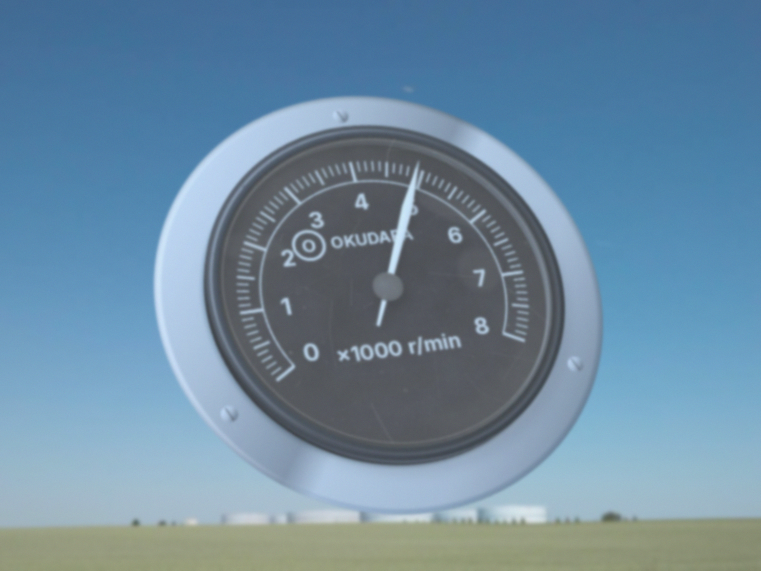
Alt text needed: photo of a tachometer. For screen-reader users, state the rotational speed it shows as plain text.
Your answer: 4900 rpm
